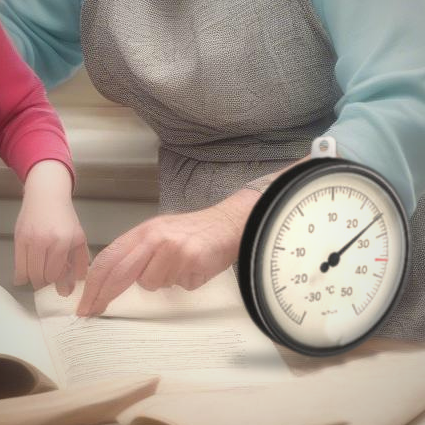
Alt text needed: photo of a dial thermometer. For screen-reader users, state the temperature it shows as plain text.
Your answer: 25 °C
